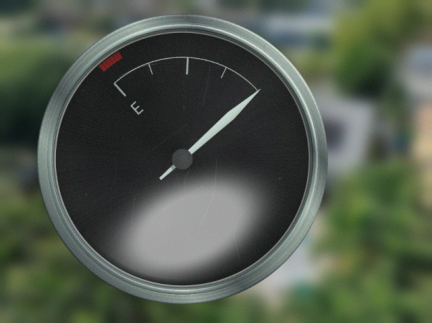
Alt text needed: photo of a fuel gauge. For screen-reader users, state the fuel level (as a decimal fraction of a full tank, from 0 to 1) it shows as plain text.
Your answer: 1
